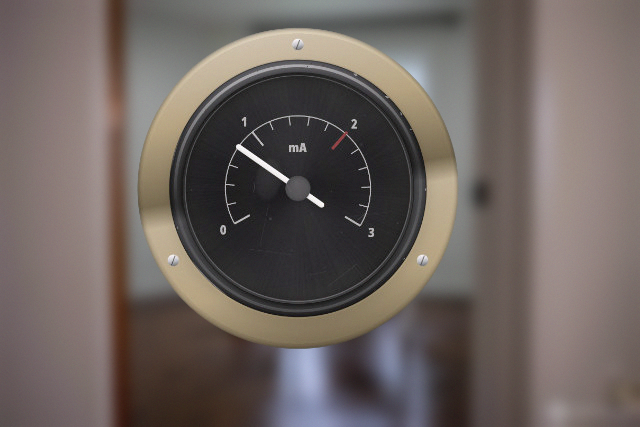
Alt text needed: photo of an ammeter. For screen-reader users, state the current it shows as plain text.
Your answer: 0.8 mA
